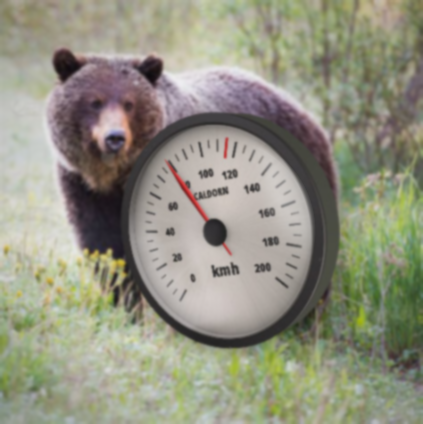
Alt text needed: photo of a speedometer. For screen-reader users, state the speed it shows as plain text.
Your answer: 80 km/h
